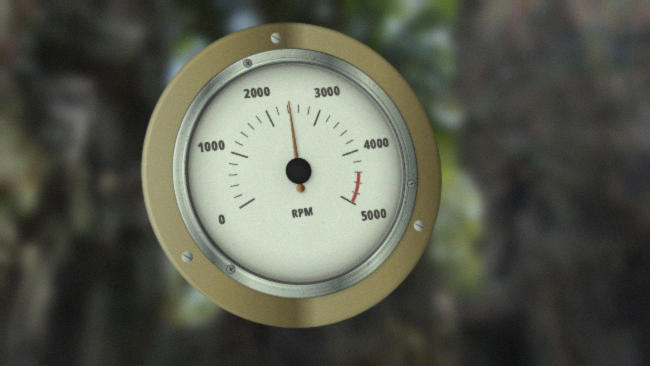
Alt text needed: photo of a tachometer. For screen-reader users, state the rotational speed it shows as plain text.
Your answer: 2400 rpm
